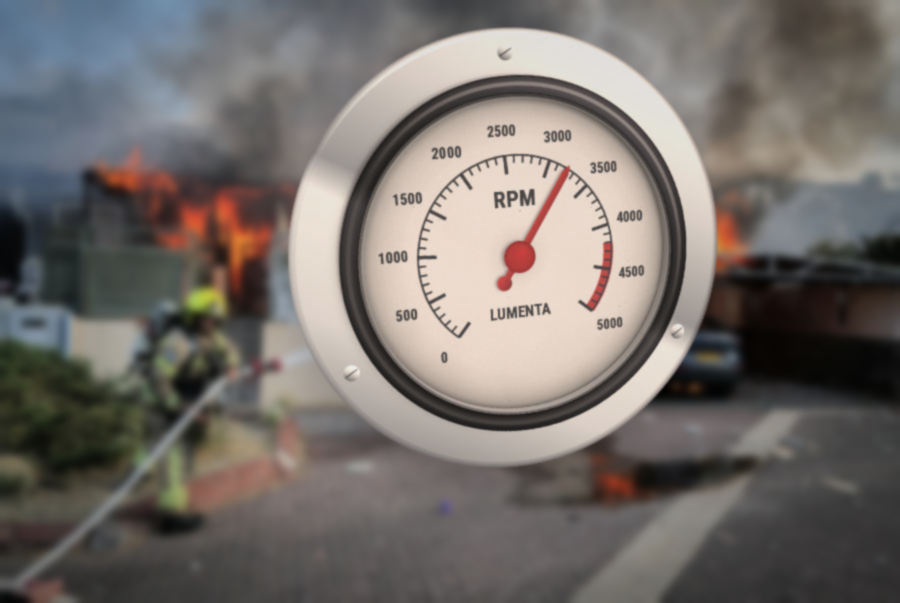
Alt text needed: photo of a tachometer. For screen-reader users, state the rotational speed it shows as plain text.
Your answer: 3200 rpm
